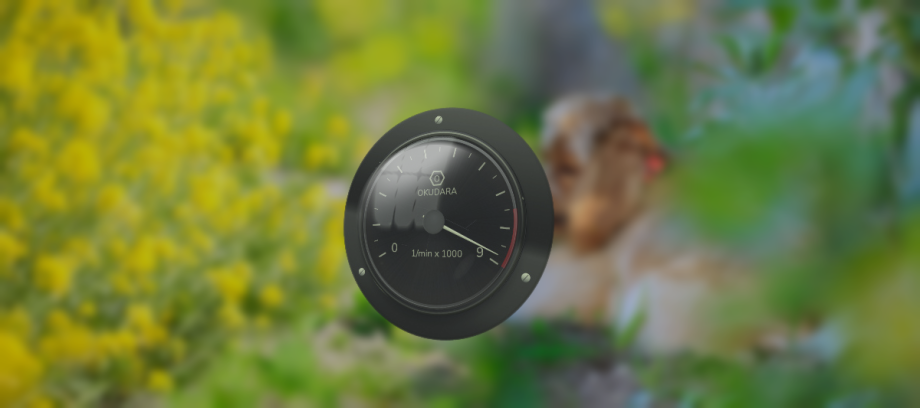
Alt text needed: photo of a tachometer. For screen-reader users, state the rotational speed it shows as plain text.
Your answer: 8750 rpm
